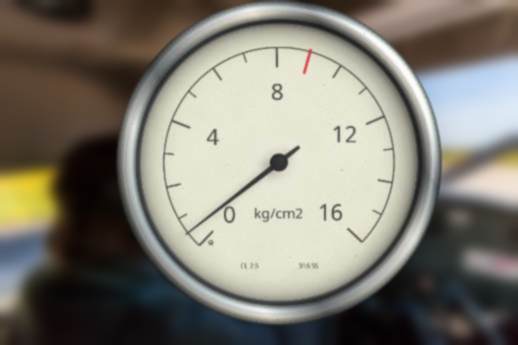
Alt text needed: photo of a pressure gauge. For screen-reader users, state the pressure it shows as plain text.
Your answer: 0.5 kg/cm²
